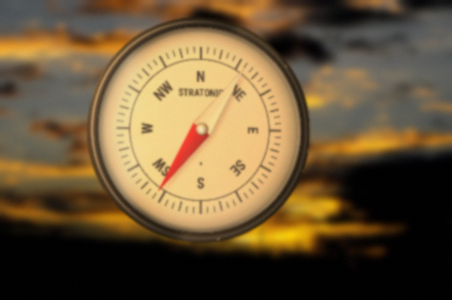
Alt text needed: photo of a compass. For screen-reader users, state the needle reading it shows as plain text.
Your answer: 215 °
